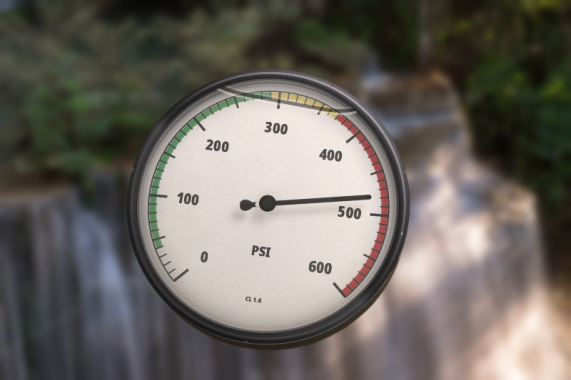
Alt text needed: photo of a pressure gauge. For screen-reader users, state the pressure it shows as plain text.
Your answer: 480 psi
